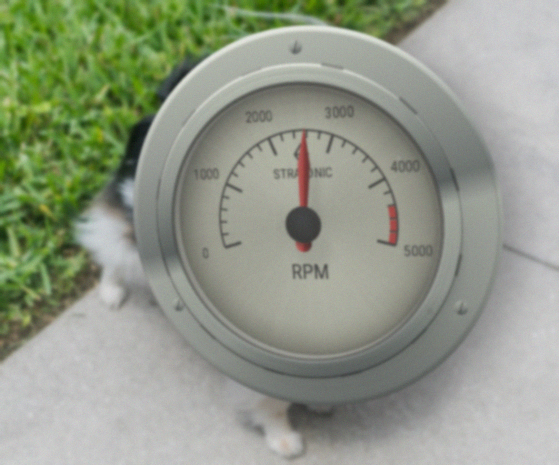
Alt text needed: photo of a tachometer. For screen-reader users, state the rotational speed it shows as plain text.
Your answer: 2600 rpm
